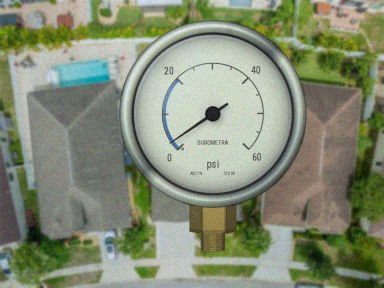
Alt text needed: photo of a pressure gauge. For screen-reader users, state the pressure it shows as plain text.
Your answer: 2.5 psi
